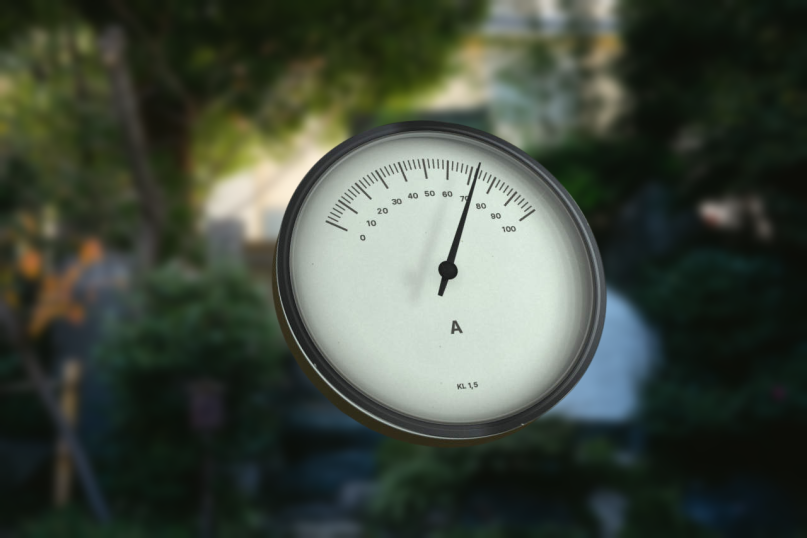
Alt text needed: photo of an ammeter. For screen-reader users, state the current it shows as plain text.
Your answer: 72 A
